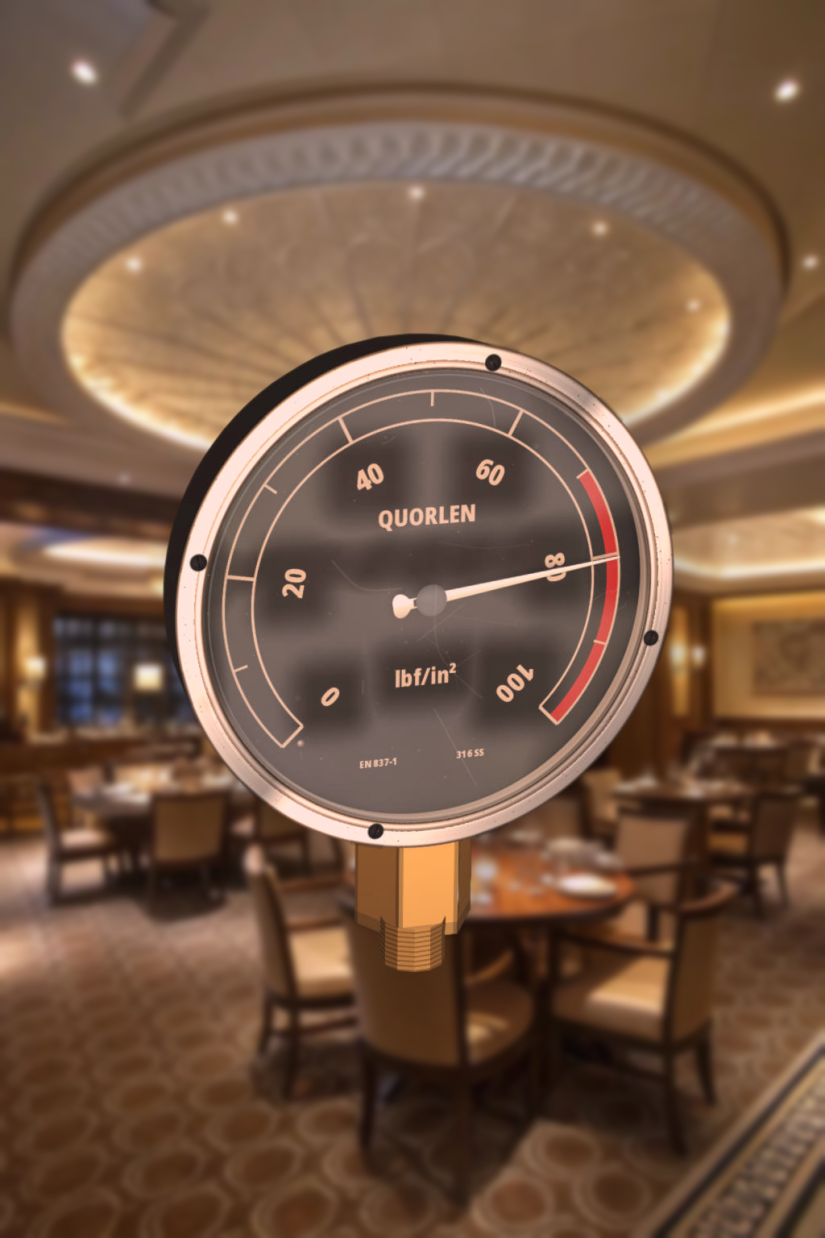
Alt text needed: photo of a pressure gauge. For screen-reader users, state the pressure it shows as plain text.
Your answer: 80 psi
